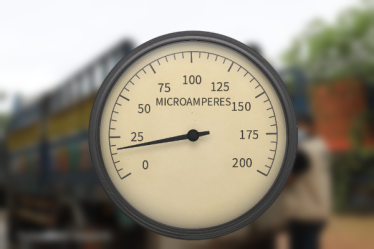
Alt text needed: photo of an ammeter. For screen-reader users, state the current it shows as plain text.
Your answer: 17.5 µA
